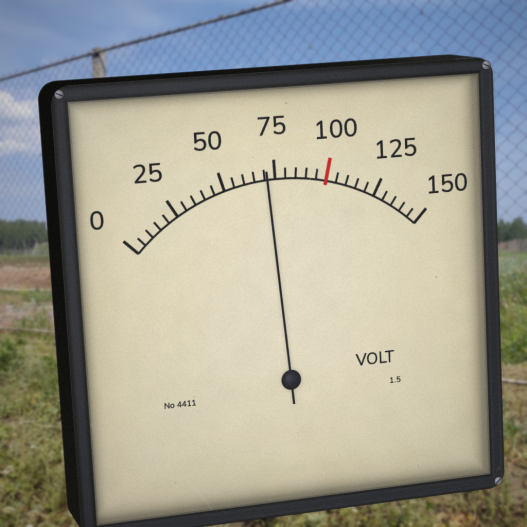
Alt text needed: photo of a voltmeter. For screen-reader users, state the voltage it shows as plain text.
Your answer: 70 V
